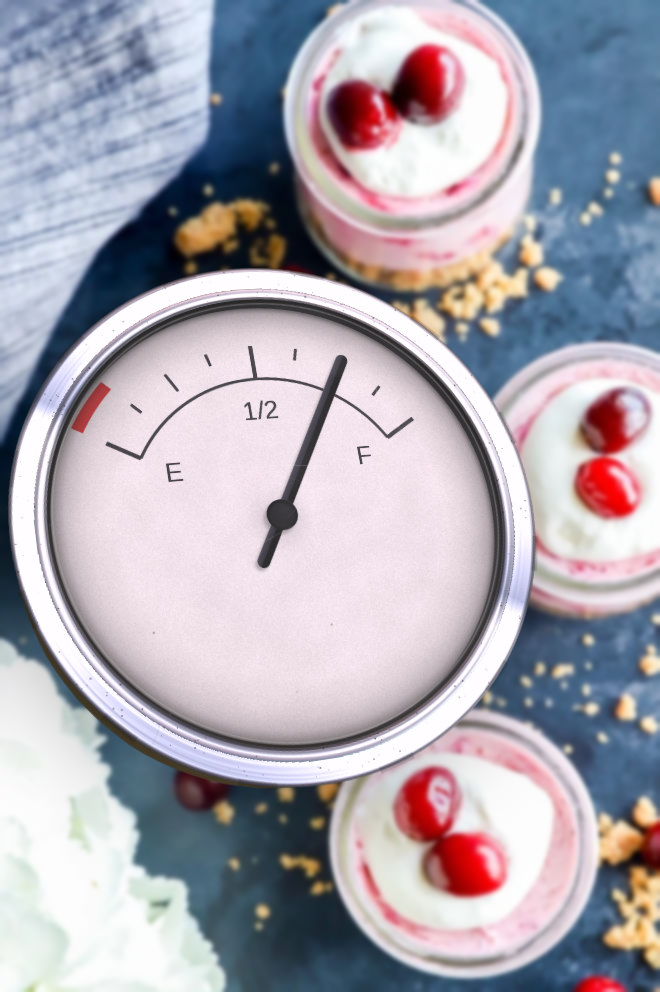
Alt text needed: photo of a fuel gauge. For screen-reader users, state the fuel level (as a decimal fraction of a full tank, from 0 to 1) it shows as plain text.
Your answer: 0.75
